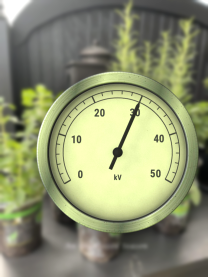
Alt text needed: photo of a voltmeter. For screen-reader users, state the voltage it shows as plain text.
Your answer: 30 kV
